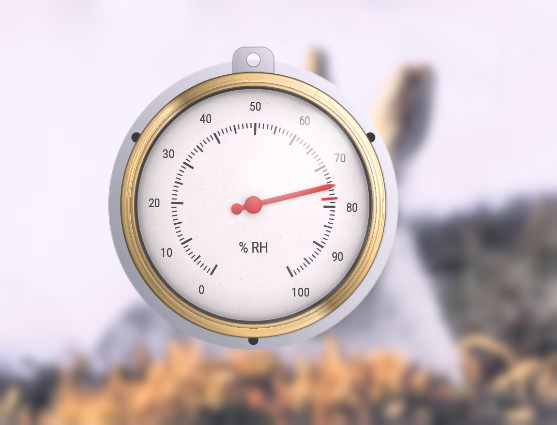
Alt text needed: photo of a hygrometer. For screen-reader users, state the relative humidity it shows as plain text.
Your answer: 75 %
